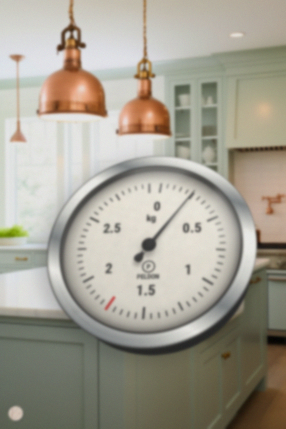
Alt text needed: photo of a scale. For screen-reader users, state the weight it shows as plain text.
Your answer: 0.25 kg
